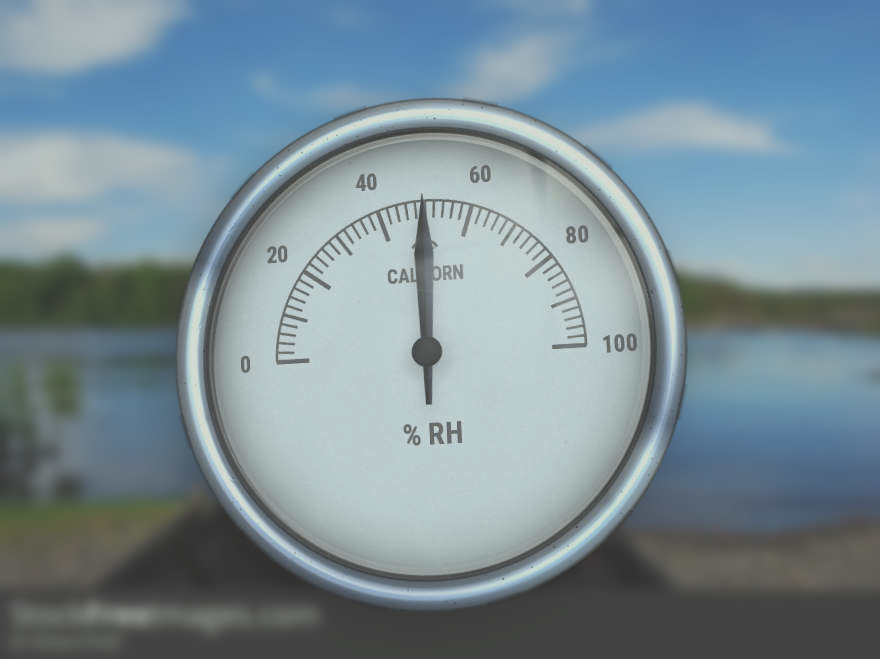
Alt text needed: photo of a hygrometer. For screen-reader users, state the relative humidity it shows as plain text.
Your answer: 50 %
